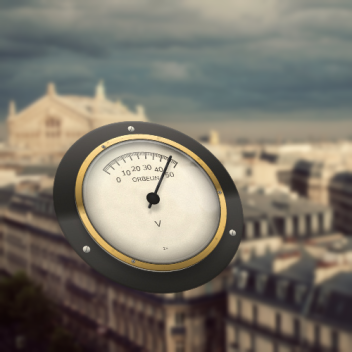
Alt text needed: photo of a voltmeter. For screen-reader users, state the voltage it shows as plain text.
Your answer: 45 V
